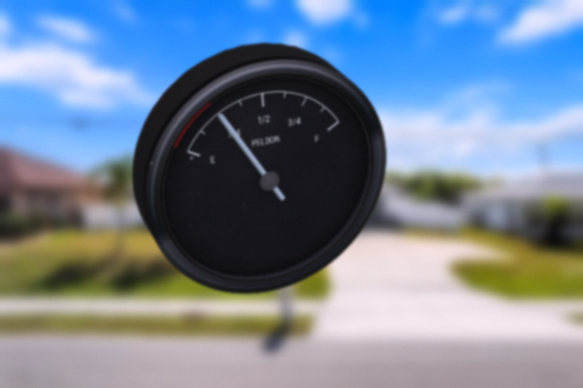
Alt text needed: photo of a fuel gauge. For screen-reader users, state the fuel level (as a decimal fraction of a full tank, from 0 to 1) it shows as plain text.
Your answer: 0.25
